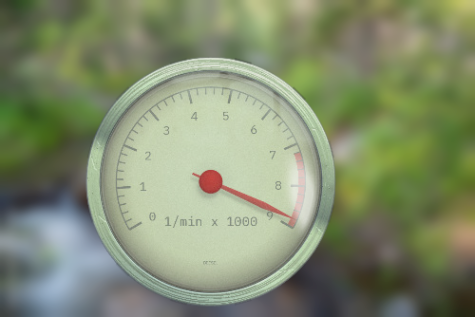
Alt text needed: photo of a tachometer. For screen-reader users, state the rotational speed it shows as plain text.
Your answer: 8800 rpm
